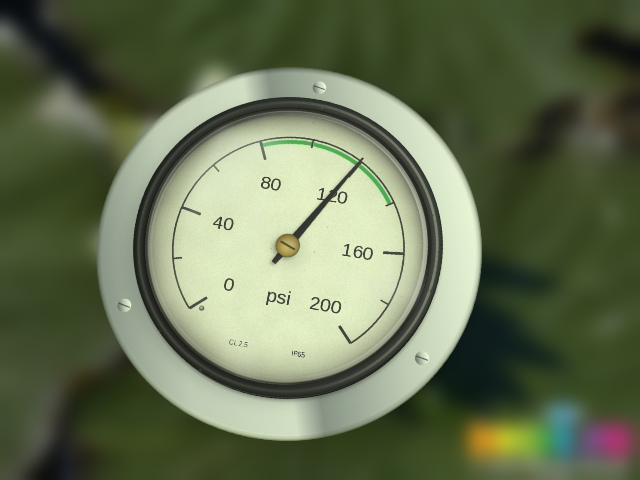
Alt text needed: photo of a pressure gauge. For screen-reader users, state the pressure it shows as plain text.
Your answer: 120 psi
